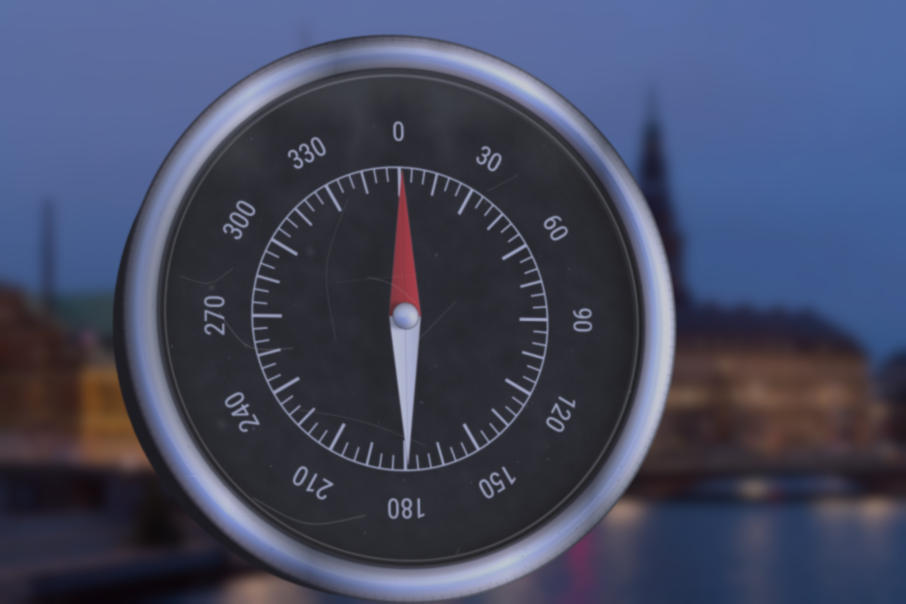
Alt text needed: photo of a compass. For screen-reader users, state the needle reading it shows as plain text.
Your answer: 0 °
